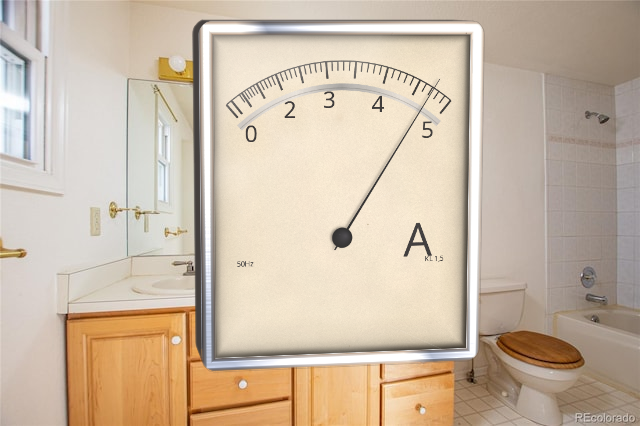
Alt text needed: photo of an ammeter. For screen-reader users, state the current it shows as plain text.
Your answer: 4.7 A
